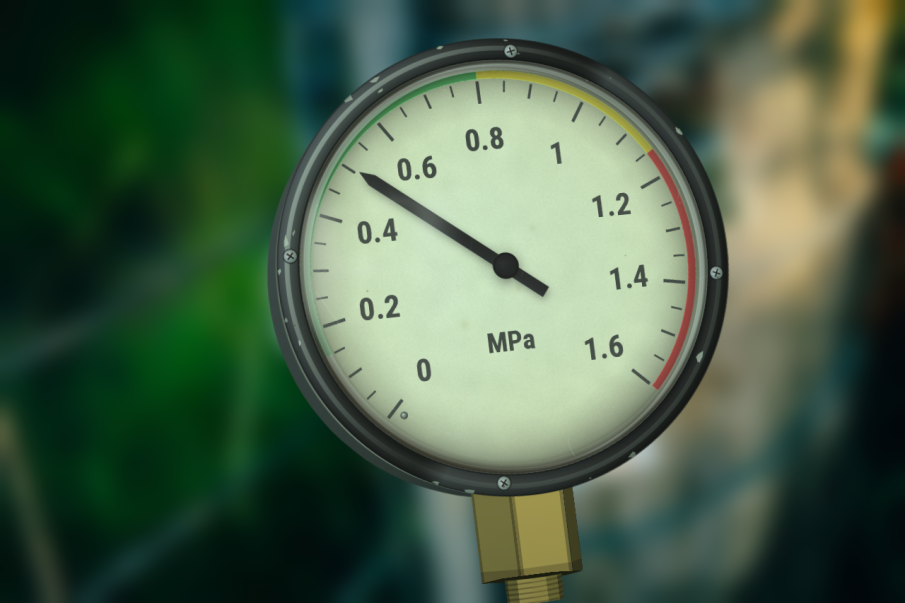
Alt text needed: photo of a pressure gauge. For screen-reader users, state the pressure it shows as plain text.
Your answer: 0.5 MPa
